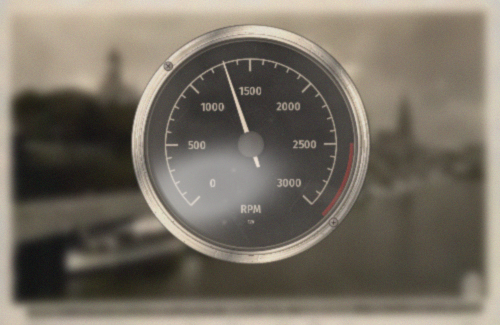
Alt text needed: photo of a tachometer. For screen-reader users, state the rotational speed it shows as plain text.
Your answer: 1300 rpm
